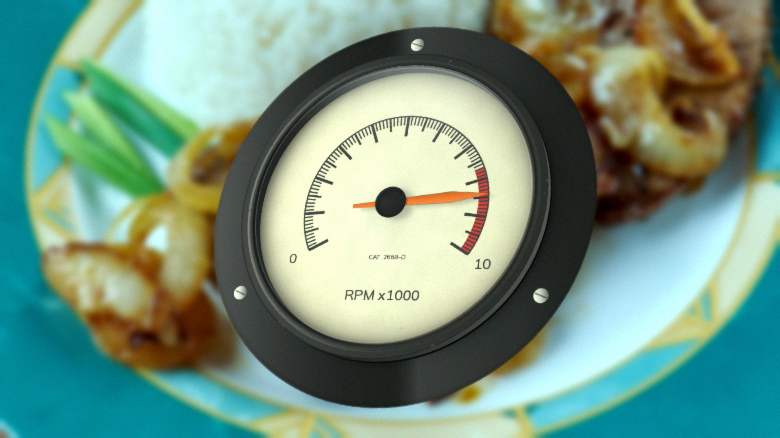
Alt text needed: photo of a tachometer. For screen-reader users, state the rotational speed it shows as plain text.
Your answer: 8500 rpm
